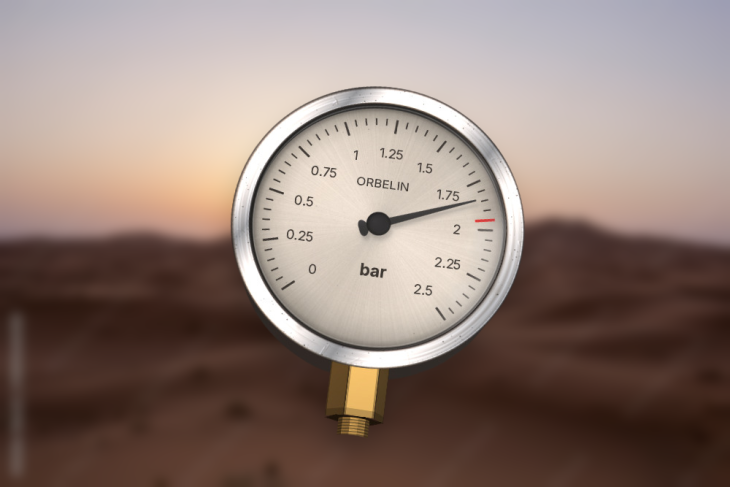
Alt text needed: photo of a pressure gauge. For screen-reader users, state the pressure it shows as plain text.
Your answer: 1.85 bar
